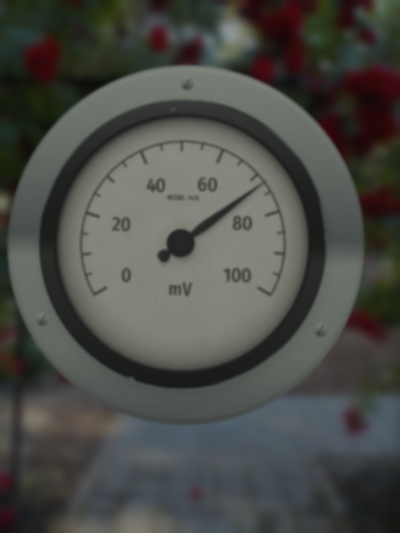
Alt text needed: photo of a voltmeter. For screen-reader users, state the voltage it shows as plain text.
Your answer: 72.5 mV
